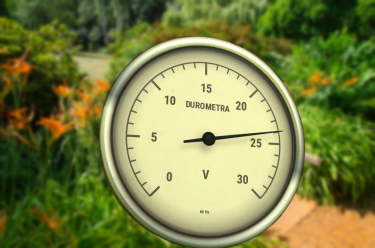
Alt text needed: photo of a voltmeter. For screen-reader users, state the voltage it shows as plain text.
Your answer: 24 V
